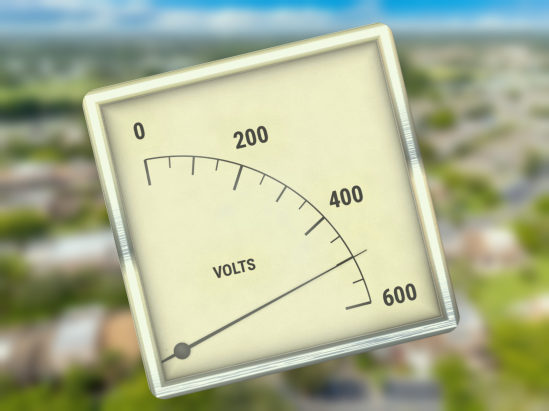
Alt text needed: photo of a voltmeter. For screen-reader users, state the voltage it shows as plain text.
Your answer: 500 V
